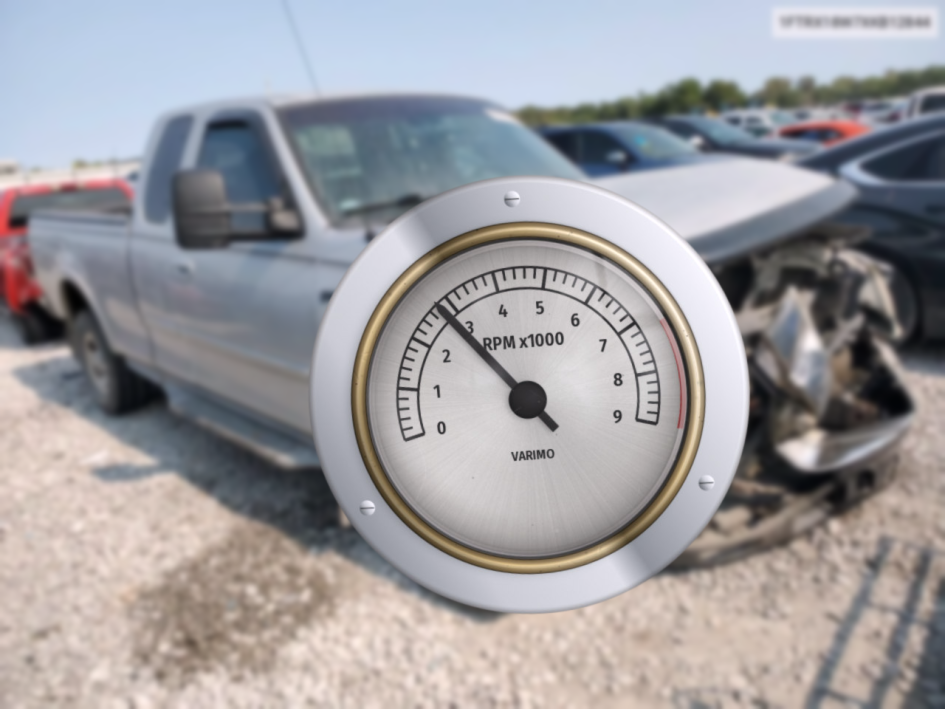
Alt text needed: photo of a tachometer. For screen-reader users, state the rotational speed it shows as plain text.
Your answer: 2800 rpm
